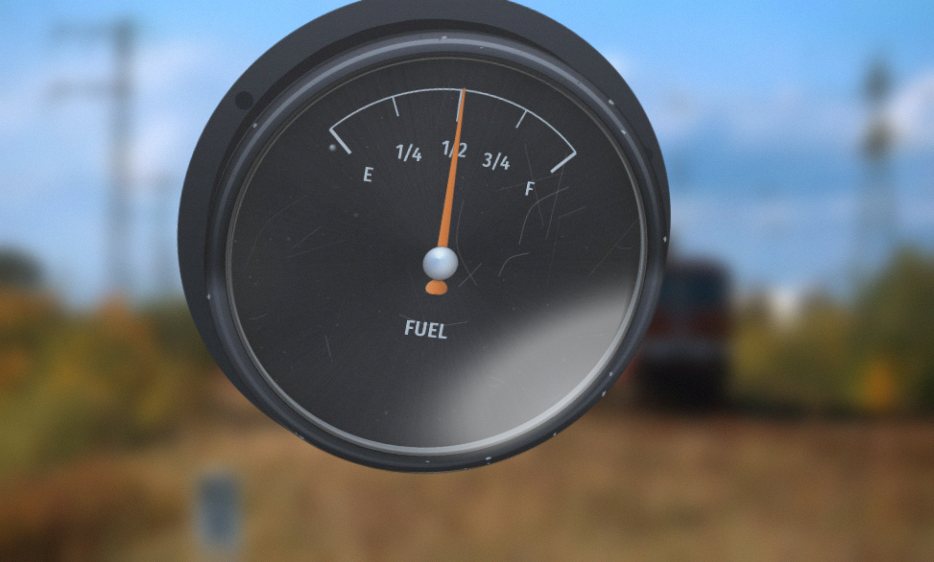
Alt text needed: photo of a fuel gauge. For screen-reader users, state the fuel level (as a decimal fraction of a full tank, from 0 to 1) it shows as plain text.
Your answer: 0.5
